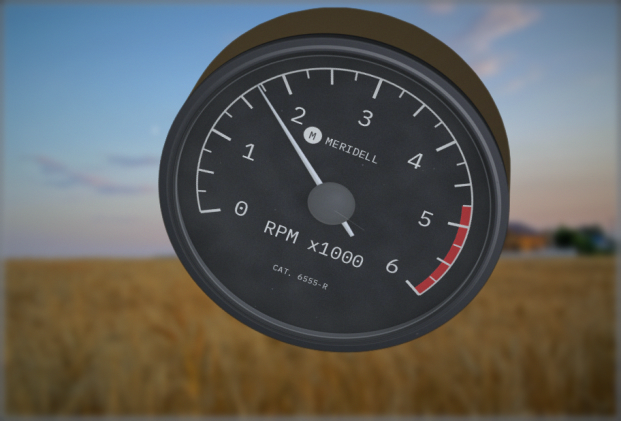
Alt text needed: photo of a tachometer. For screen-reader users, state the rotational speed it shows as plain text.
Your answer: 1750 rpm
